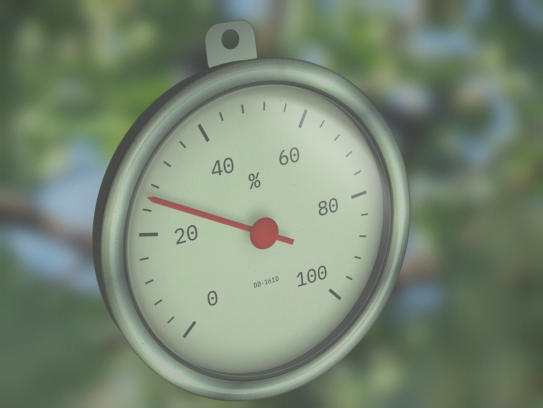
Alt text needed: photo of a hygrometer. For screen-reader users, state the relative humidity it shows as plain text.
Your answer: 26 %
